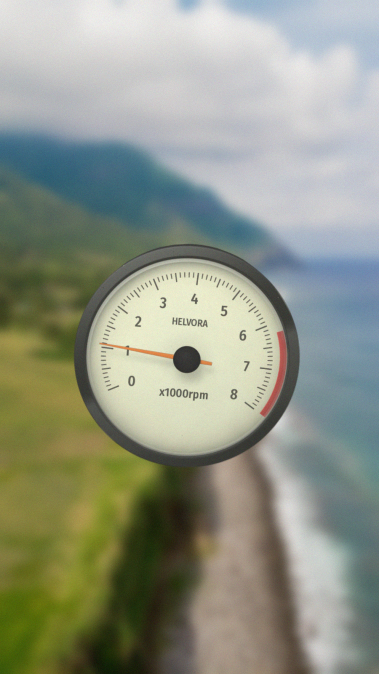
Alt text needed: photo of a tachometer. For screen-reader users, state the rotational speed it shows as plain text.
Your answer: 1100 rpm
